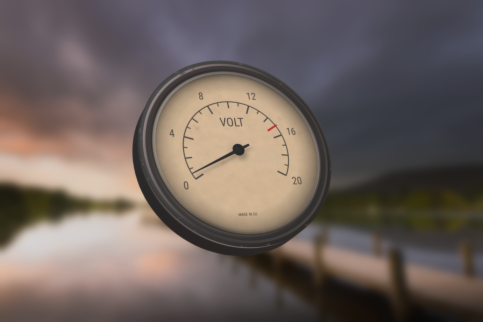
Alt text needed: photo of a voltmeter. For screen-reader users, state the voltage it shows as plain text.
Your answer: 0.5 V
